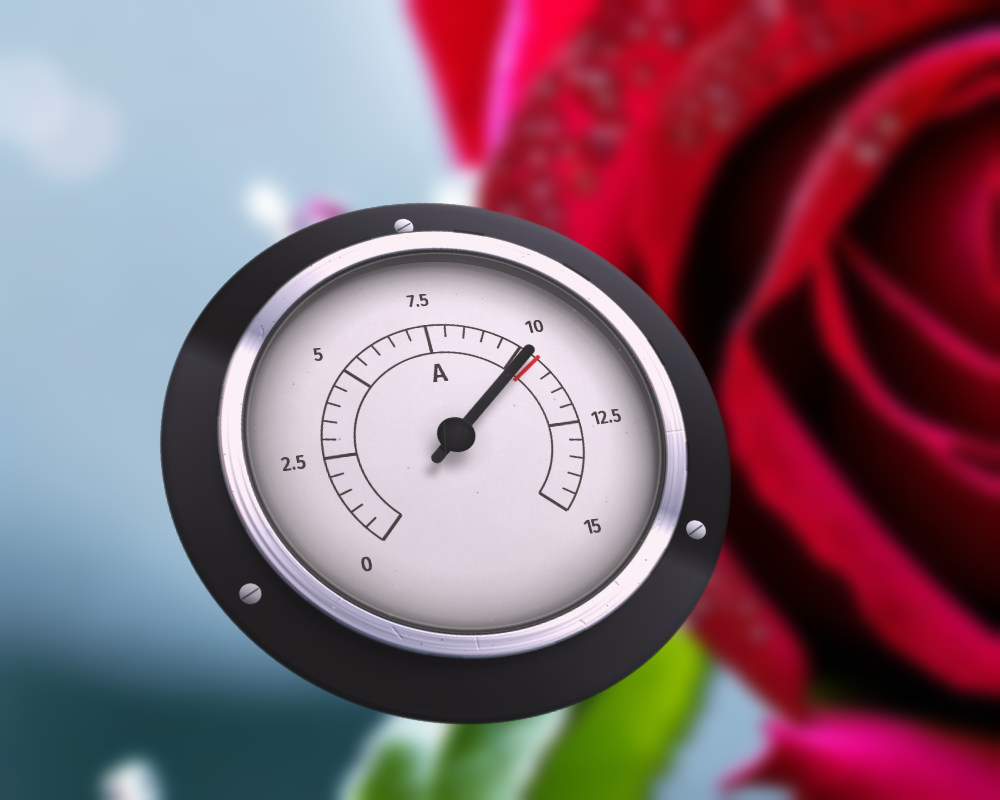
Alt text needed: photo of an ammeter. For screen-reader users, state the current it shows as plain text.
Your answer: 10.25 A
